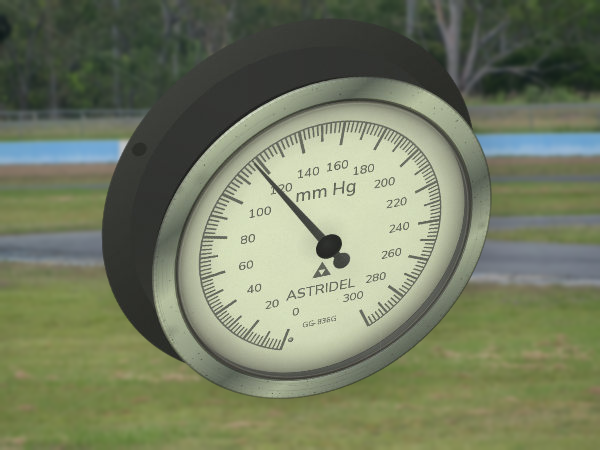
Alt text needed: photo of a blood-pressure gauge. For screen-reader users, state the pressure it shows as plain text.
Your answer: 118 mmHg
